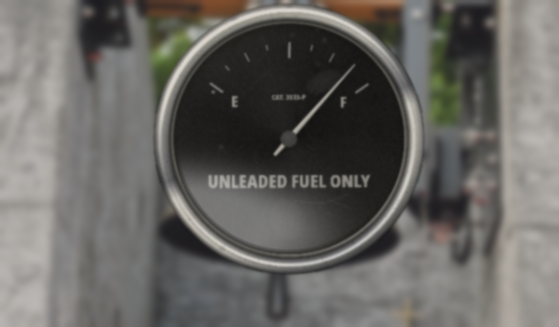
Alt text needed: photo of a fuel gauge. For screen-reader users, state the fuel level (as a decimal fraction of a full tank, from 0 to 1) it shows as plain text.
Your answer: 0.875
